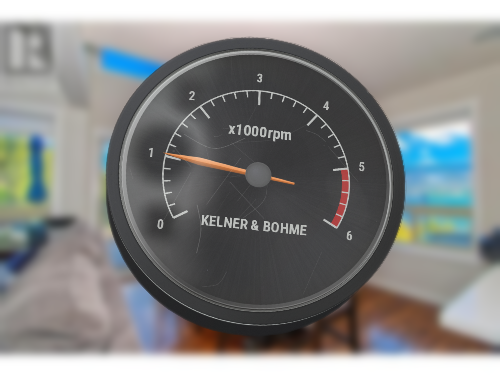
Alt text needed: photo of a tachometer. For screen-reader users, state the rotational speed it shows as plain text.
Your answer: 1000 rpm
